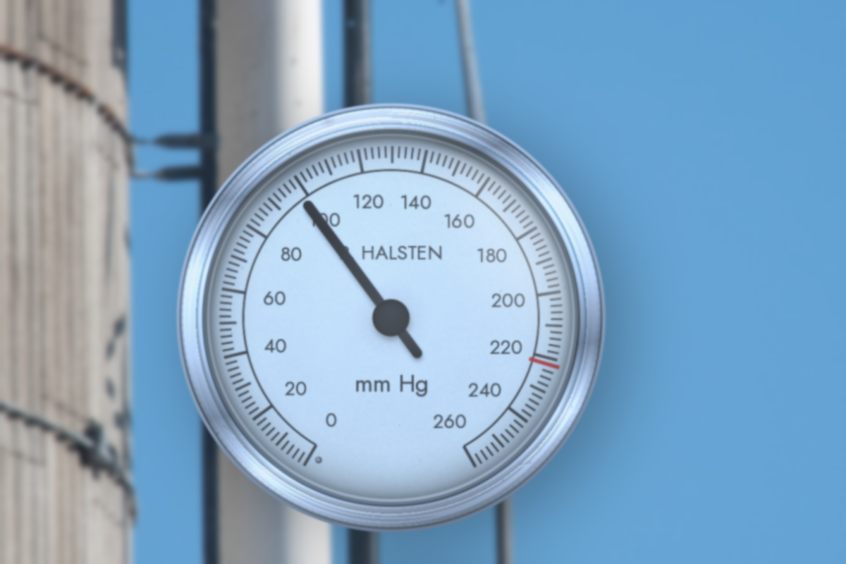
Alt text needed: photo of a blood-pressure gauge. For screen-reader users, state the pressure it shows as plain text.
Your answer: 98 mmHg
